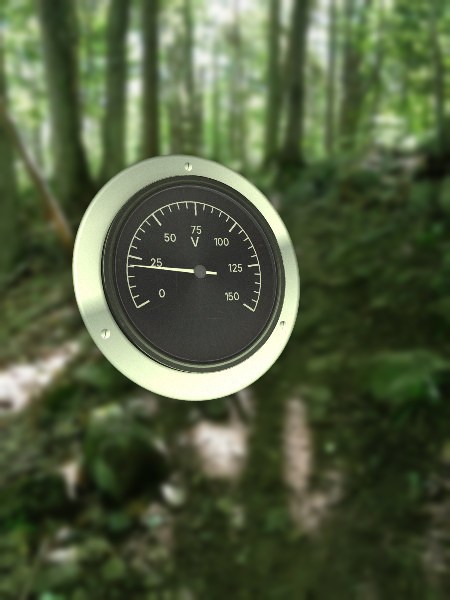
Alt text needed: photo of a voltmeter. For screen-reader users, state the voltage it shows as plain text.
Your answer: 20 V
